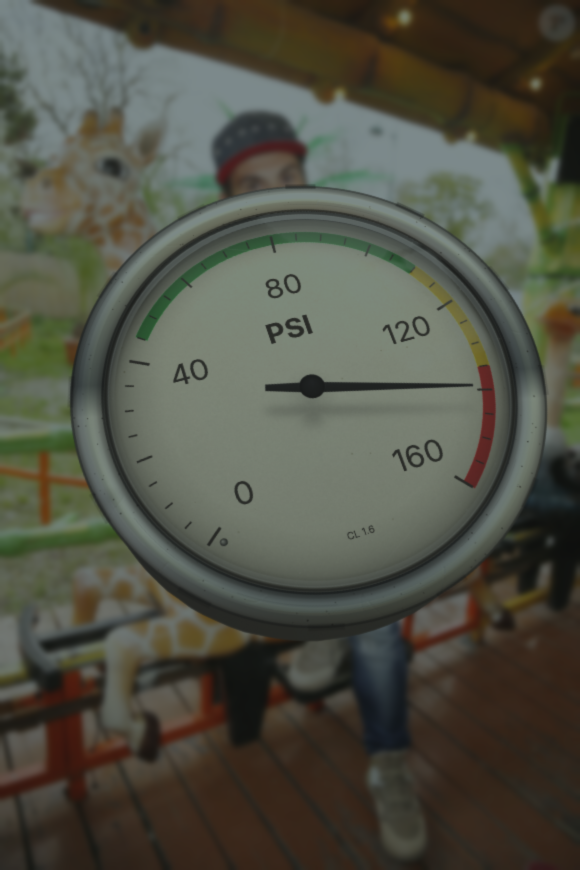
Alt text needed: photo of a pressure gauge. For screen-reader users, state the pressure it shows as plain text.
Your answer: 140 psi
